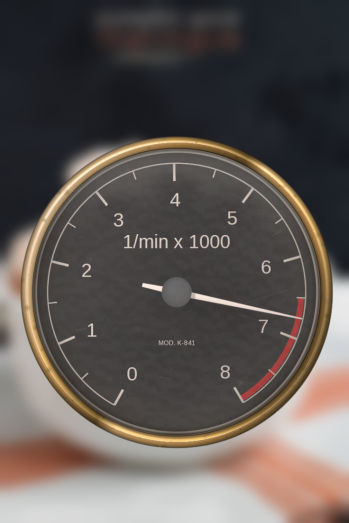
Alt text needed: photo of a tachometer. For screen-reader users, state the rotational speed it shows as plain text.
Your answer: 6750 rpm
